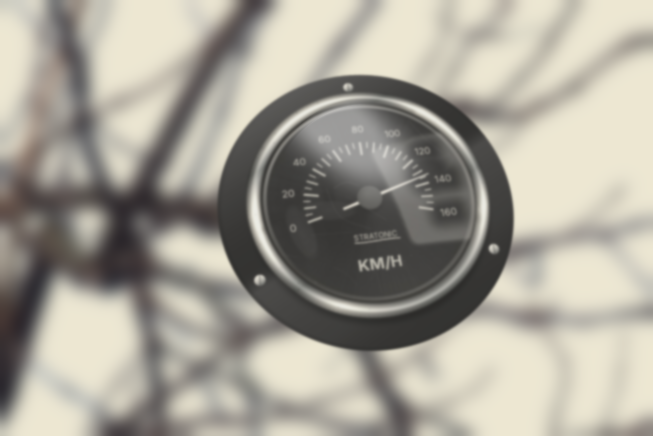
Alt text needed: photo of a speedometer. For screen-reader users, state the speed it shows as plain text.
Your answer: 135 km/h
